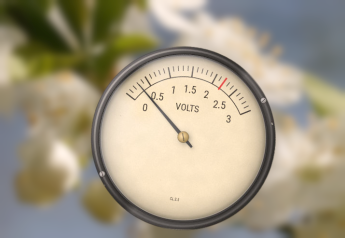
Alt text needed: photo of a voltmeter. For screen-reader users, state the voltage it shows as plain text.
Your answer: 0.3 V
